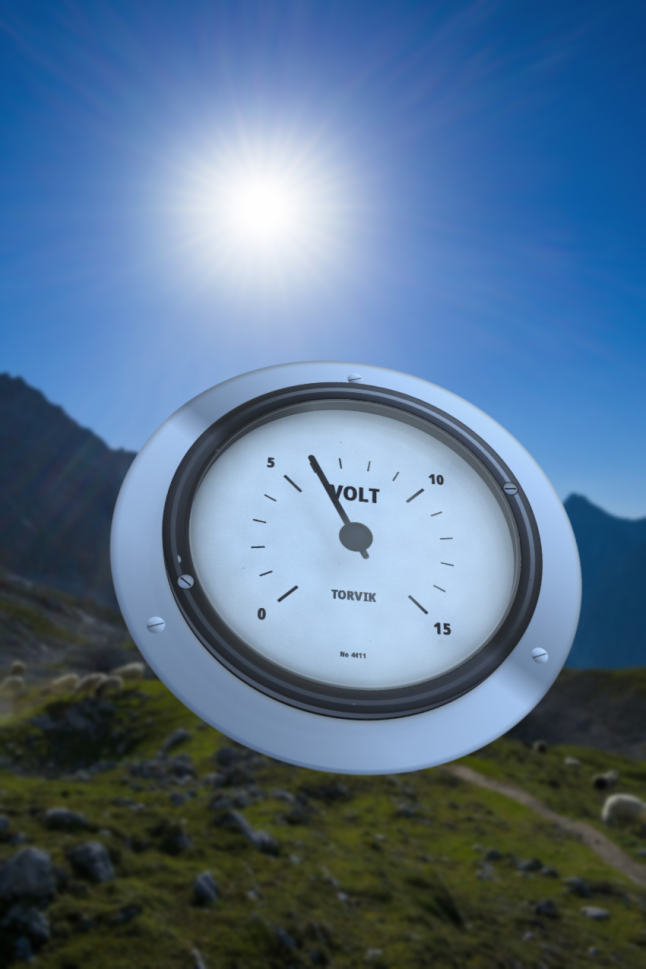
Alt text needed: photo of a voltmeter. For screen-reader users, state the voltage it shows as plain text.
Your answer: 6 V
